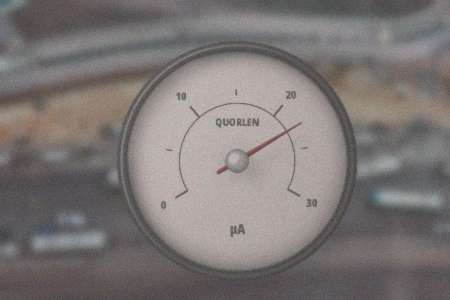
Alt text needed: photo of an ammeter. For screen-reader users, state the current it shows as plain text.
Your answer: 22.5 µA
